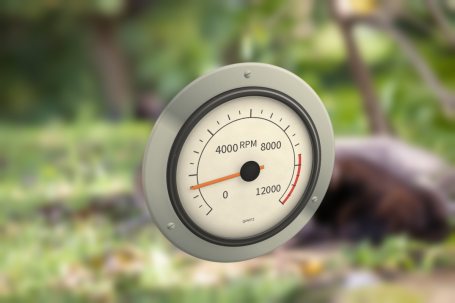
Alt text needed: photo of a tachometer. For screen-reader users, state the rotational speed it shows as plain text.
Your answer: 1500 rpm
